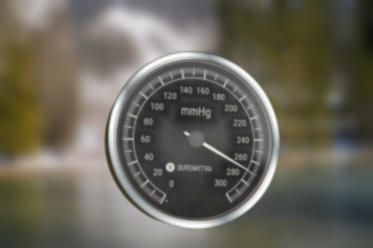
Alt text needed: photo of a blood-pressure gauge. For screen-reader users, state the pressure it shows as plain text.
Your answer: 270 mmHg
